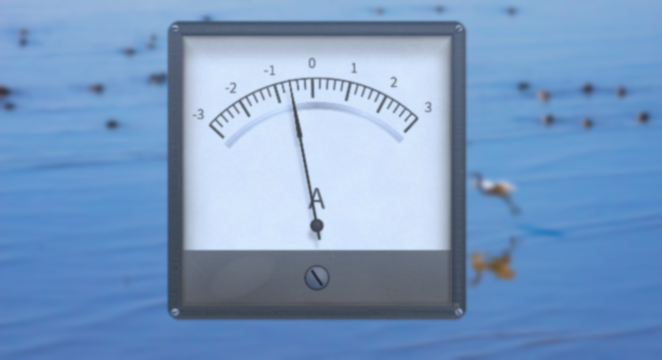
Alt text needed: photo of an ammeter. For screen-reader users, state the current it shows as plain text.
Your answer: -0.6 A
